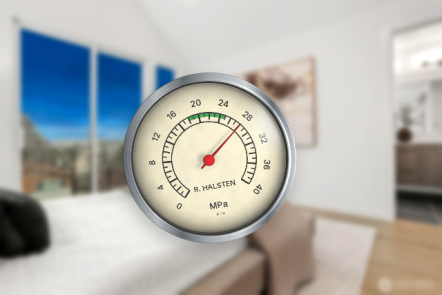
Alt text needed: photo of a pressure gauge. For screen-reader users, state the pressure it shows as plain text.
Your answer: 28 MPa
